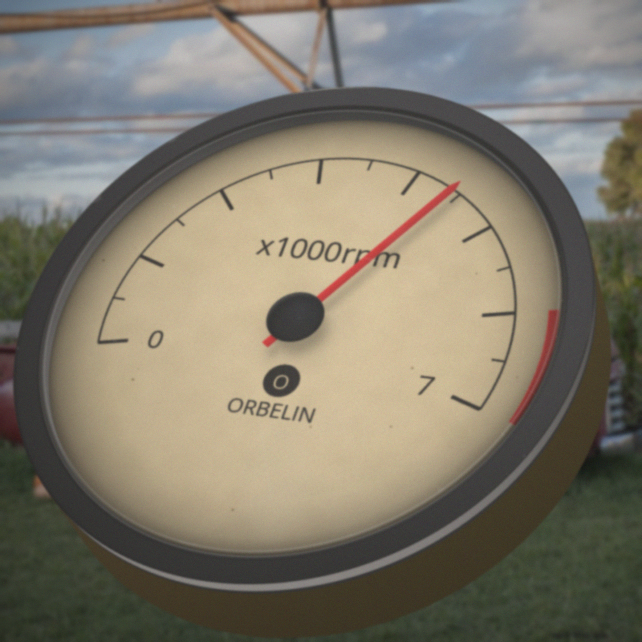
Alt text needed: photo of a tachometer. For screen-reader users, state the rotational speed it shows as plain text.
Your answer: 4500 rpm
